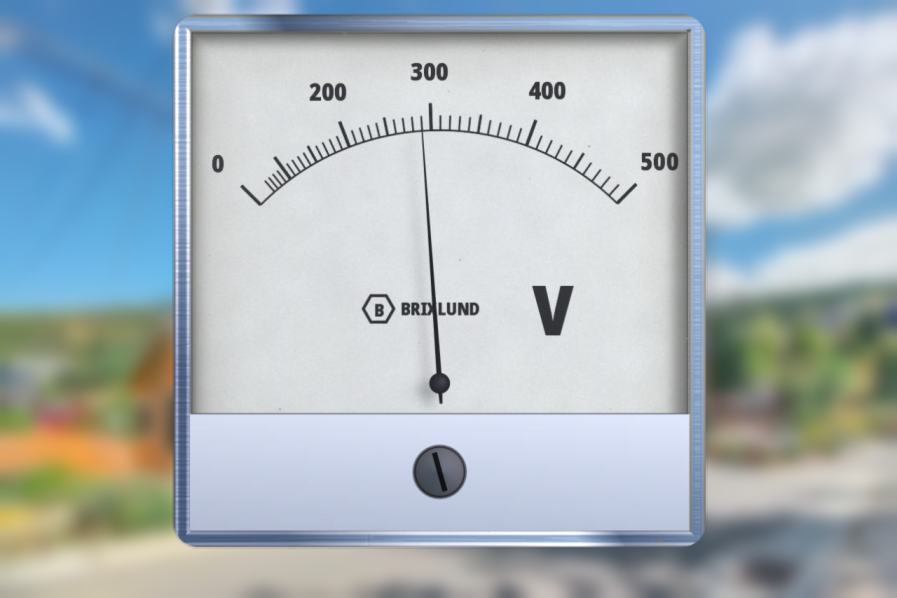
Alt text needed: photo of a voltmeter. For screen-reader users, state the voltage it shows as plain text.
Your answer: 290 V
